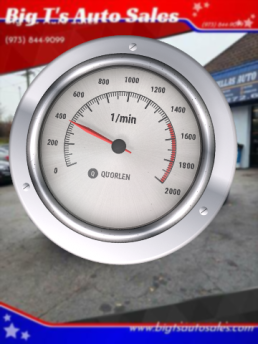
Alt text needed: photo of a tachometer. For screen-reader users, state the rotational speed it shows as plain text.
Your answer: 400 rpm
